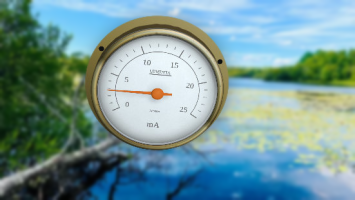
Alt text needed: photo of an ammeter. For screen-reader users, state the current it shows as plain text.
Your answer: 3 mA
